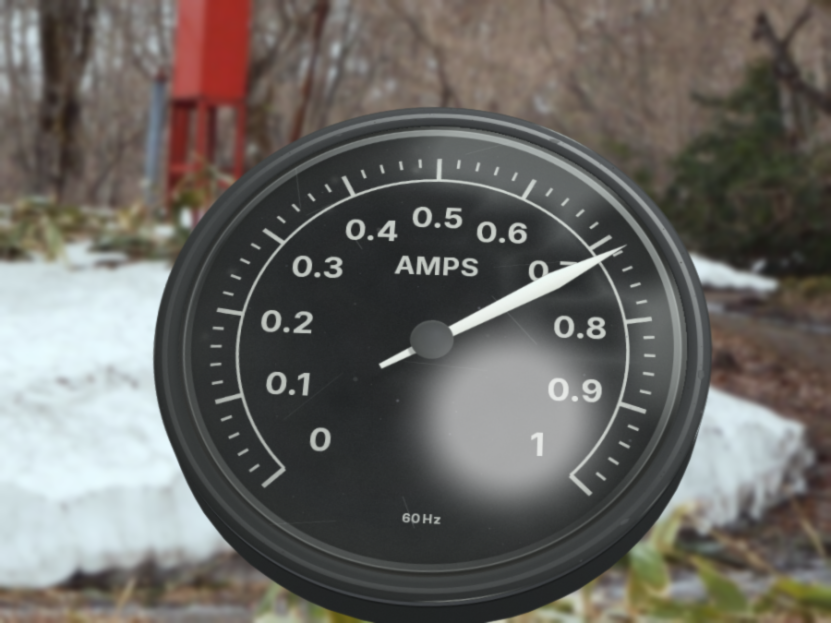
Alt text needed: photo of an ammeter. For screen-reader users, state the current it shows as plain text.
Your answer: 0.72 A
